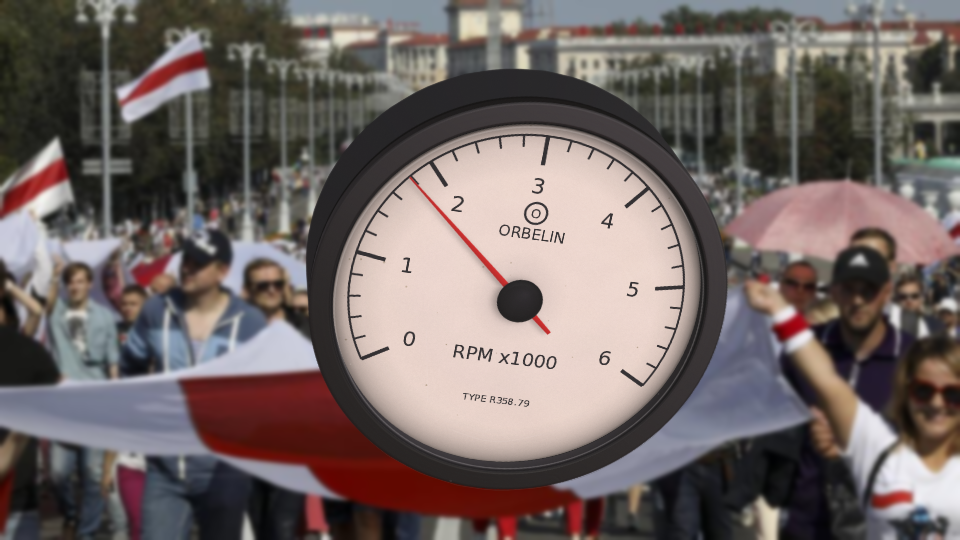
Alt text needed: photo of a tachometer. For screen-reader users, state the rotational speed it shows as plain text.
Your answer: 1800 rpm
